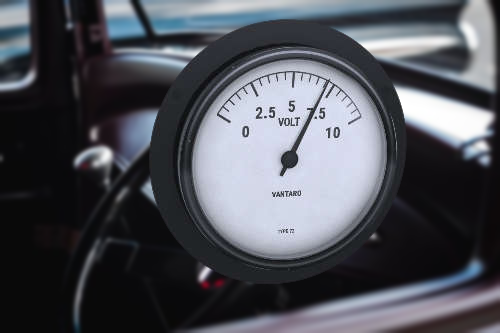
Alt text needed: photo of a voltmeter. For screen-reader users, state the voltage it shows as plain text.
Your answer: 7 V
